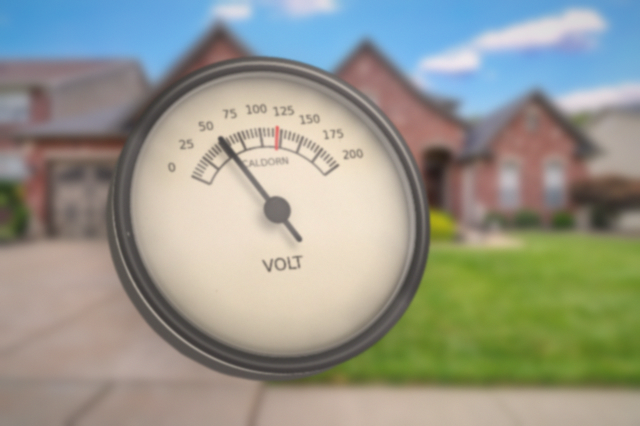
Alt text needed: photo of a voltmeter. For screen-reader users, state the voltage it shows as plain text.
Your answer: 50 V
